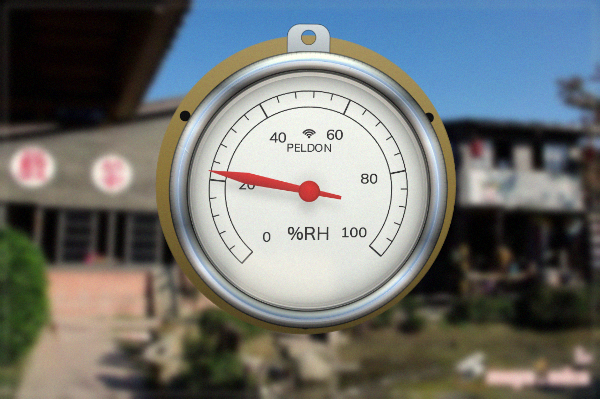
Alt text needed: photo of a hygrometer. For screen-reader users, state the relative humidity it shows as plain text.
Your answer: 22 %
